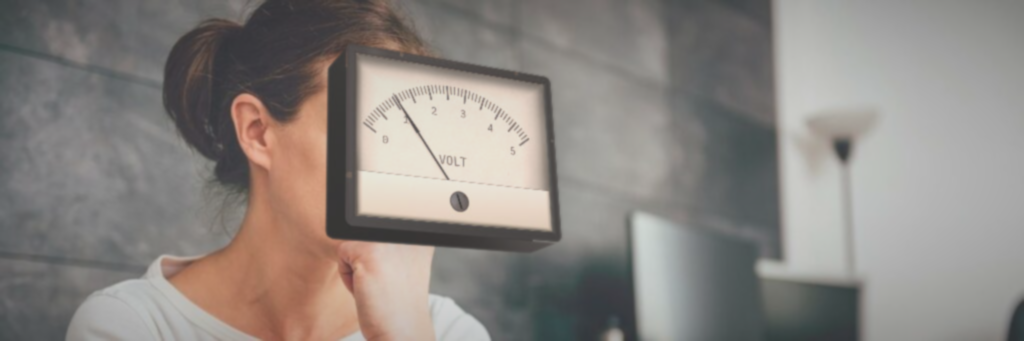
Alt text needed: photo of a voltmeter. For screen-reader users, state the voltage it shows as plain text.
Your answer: 1 V
